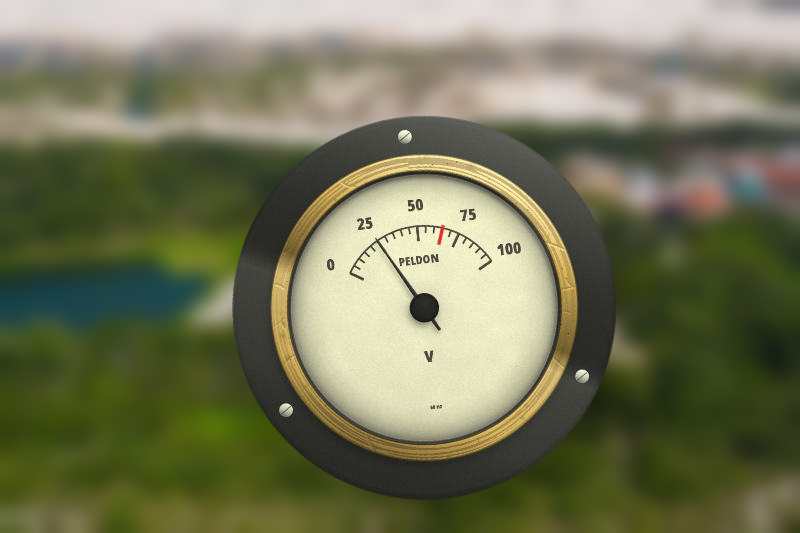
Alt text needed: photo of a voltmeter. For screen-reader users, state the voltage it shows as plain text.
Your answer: 25 V
